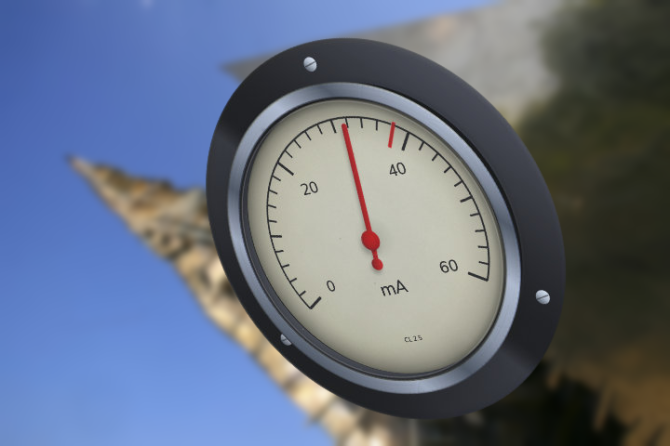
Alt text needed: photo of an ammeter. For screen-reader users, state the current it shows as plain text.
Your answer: 32 mA
